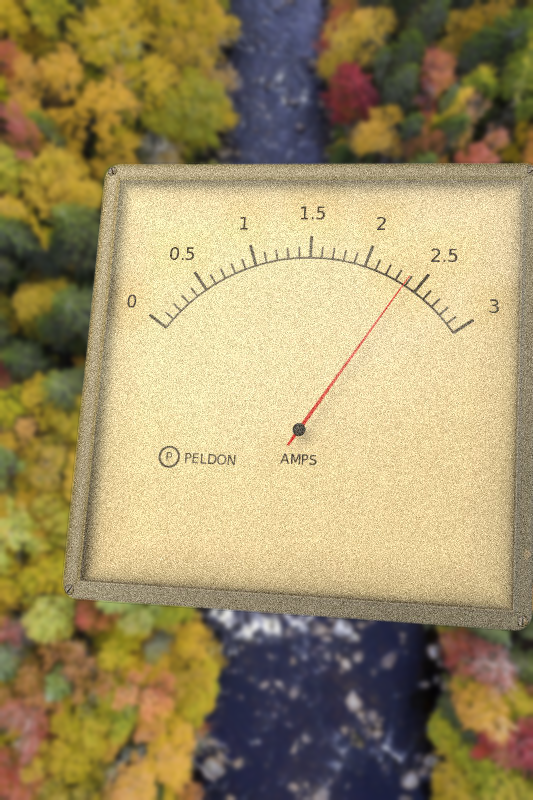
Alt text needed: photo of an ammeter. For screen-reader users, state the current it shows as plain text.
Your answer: 2.4 A
